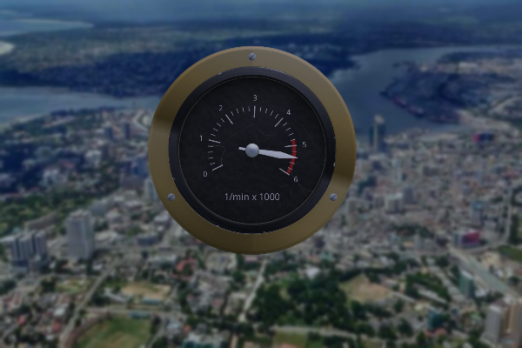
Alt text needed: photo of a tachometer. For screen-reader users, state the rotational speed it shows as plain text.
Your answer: 5400 rpm
